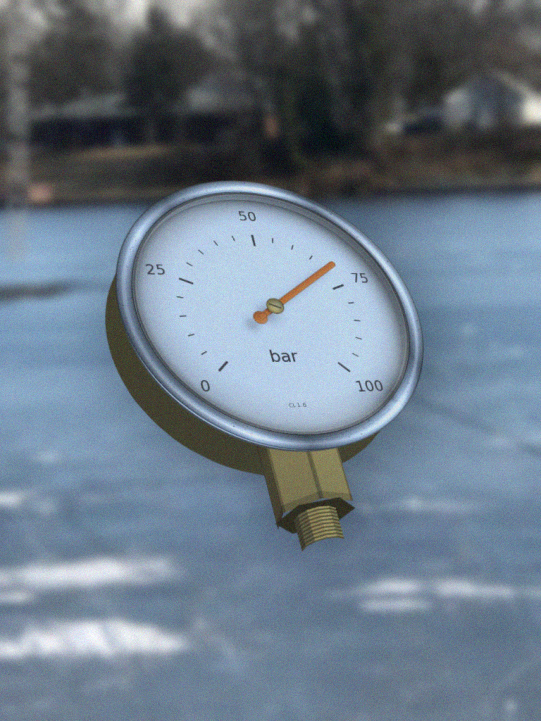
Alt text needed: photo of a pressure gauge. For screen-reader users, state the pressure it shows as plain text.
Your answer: 70 bar
